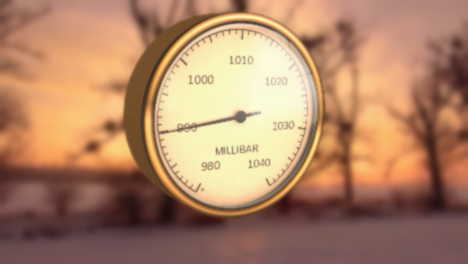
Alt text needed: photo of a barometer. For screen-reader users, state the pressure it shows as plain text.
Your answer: 990 mbar
